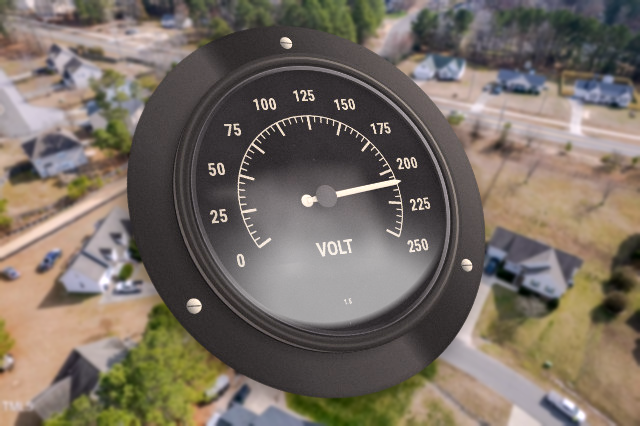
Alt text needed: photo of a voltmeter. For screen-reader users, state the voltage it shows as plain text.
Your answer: 210 V
